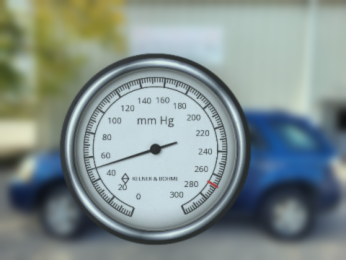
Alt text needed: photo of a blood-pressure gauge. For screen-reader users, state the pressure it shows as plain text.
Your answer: 50 mmHg
